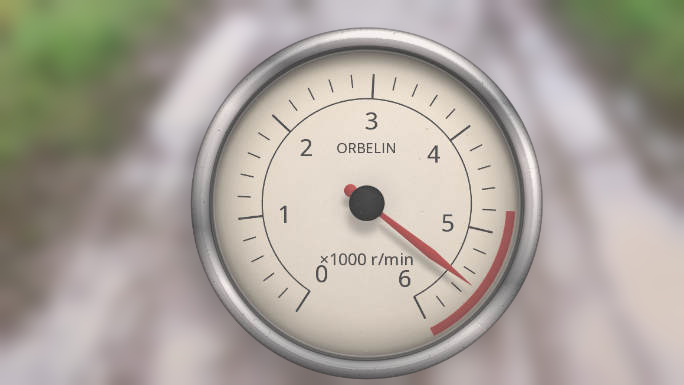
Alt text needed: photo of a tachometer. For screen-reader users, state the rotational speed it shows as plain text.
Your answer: 5500 rpm
